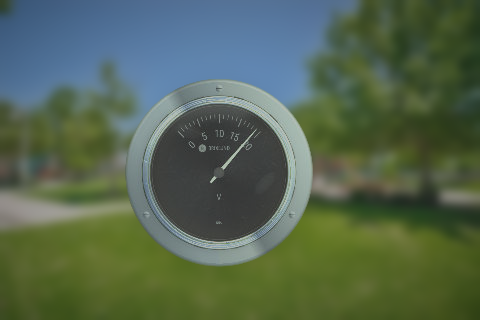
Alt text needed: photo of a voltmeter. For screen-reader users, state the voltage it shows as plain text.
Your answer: 19 V
